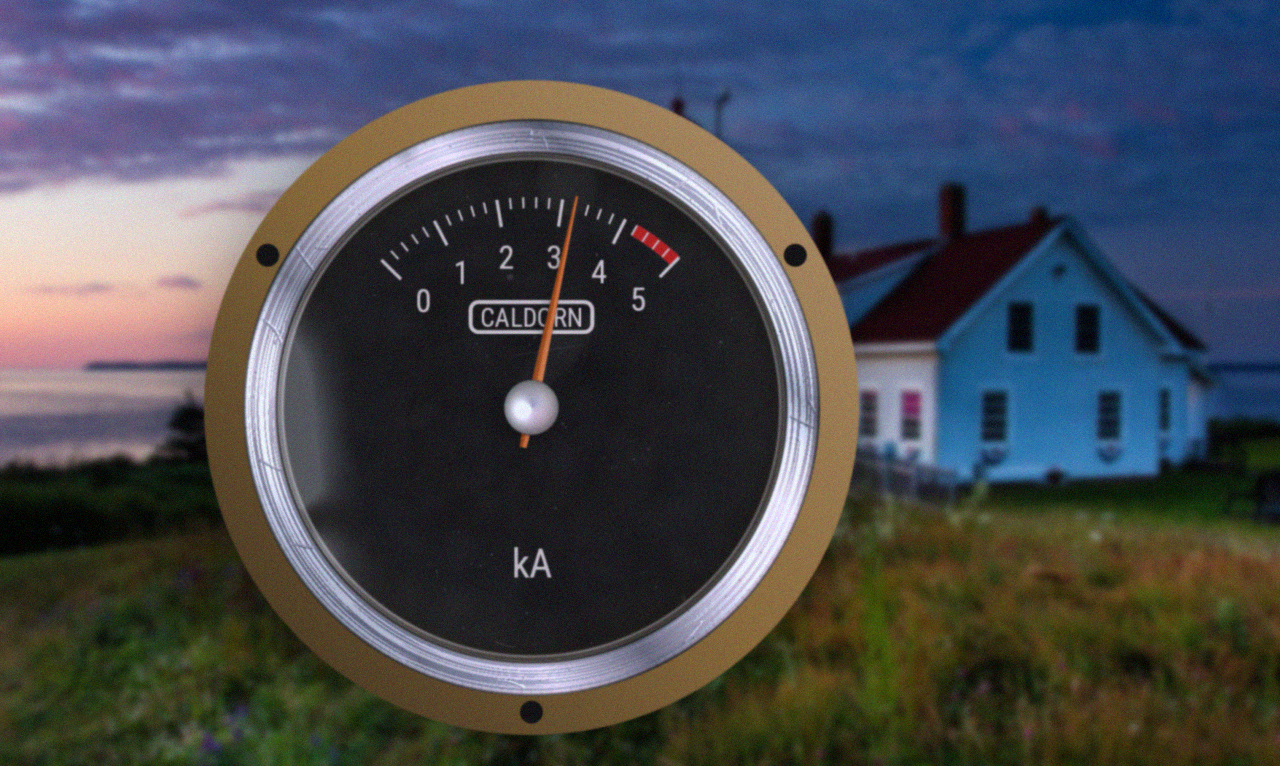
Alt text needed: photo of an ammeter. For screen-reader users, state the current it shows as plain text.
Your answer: 3.2 kA
